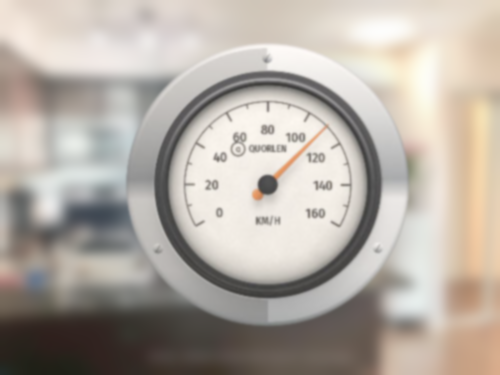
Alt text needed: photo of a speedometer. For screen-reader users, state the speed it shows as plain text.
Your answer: 110 km/h
